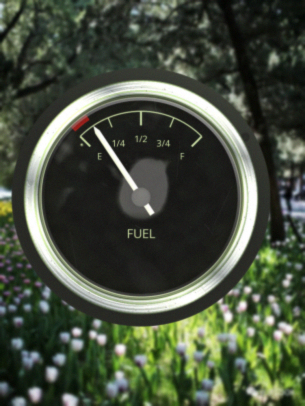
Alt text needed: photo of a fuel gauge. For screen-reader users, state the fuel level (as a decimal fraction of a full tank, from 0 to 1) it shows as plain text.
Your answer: 0.125
